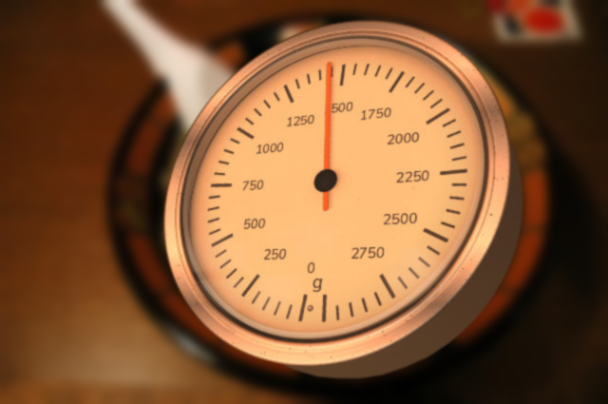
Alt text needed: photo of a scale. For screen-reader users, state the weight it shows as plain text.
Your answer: 1450 g
